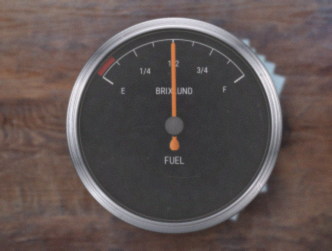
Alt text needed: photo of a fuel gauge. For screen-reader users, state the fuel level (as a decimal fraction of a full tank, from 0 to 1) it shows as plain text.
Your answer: 0.5
